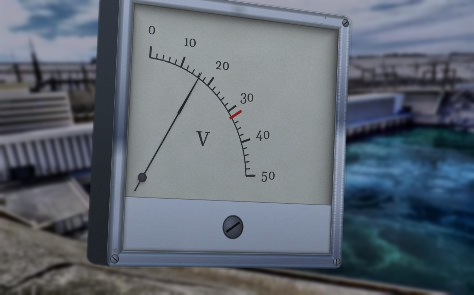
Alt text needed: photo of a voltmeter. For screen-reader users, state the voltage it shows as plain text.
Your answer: 16 V
